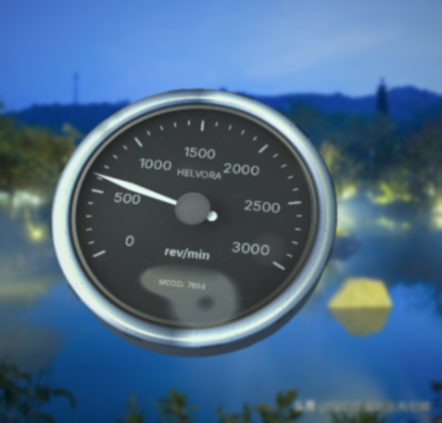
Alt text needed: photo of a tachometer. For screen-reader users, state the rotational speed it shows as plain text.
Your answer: 600 rpm
